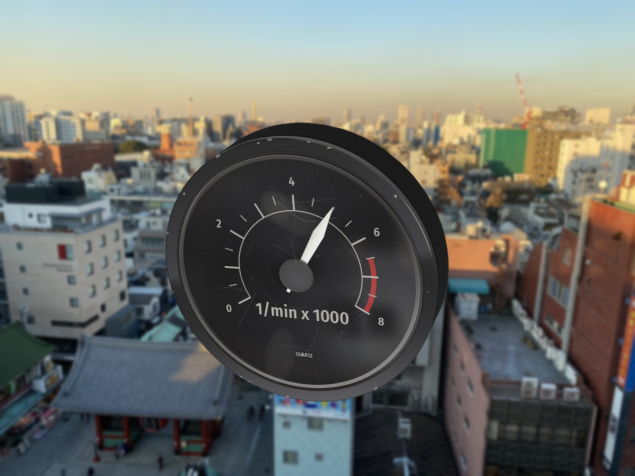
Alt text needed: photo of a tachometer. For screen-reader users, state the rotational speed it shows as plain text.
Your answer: 5000 rpm
